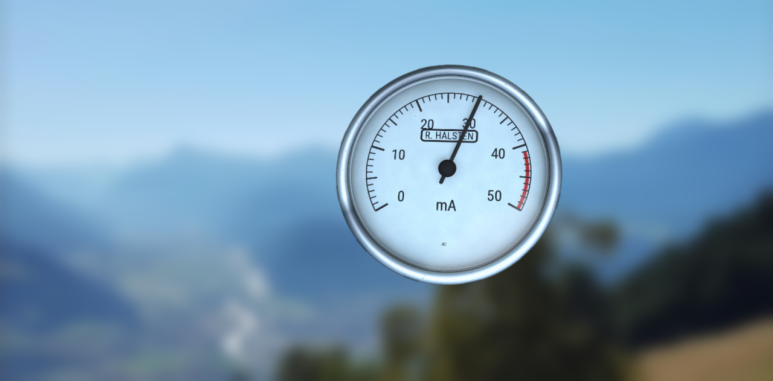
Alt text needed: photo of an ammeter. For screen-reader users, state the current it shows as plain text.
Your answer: 30 mA
